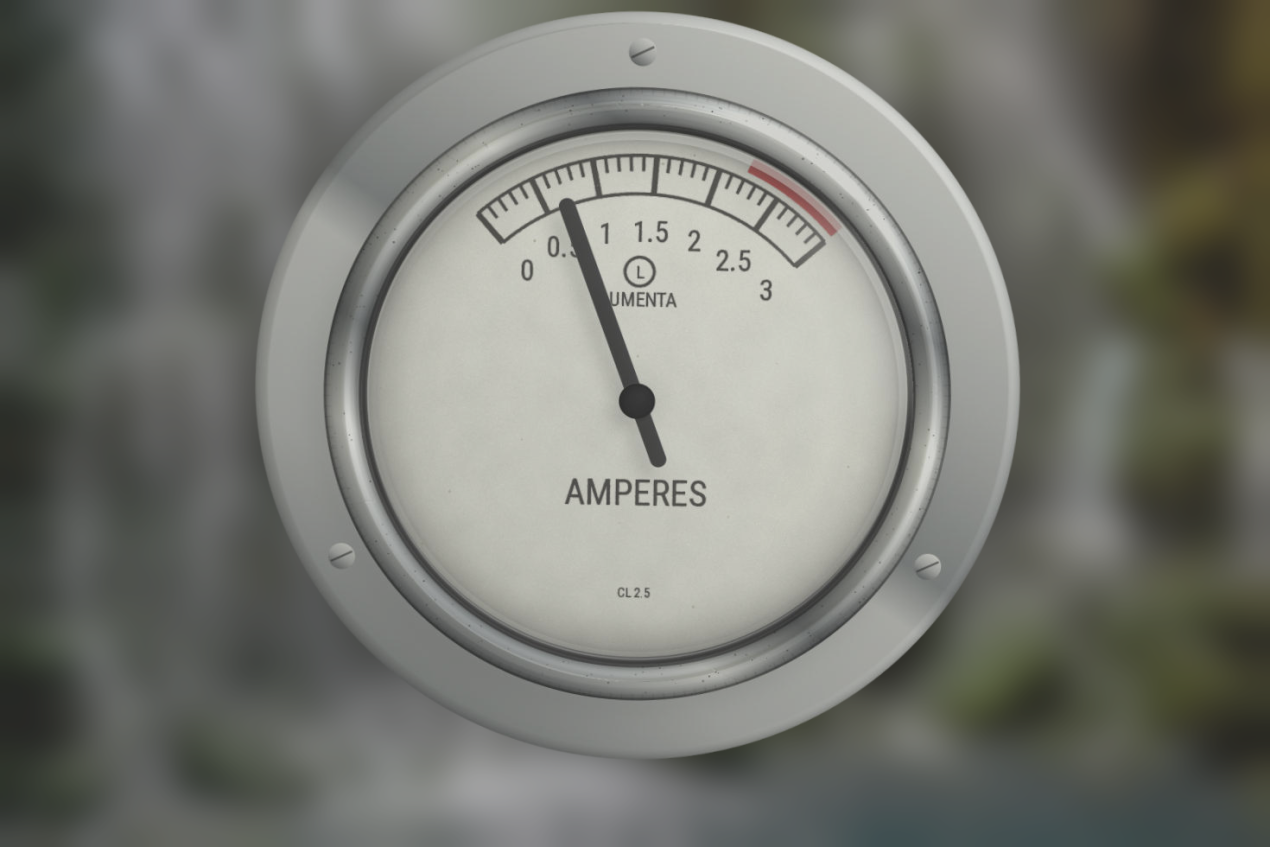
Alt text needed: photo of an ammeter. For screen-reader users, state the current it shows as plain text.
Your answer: 0.7 A
